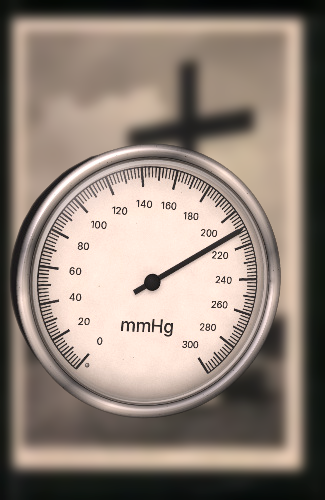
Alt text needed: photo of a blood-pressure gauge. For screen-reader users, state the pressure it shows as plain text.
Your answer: 210 mmHg
